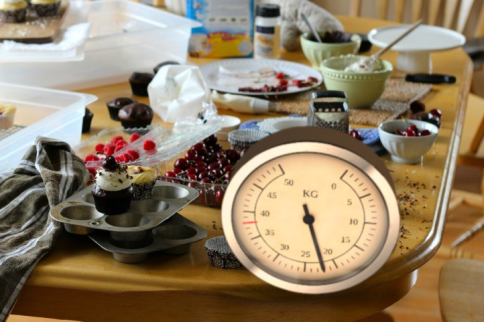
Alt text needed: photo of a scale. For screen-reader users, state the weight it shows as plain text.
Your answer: 22 kg
